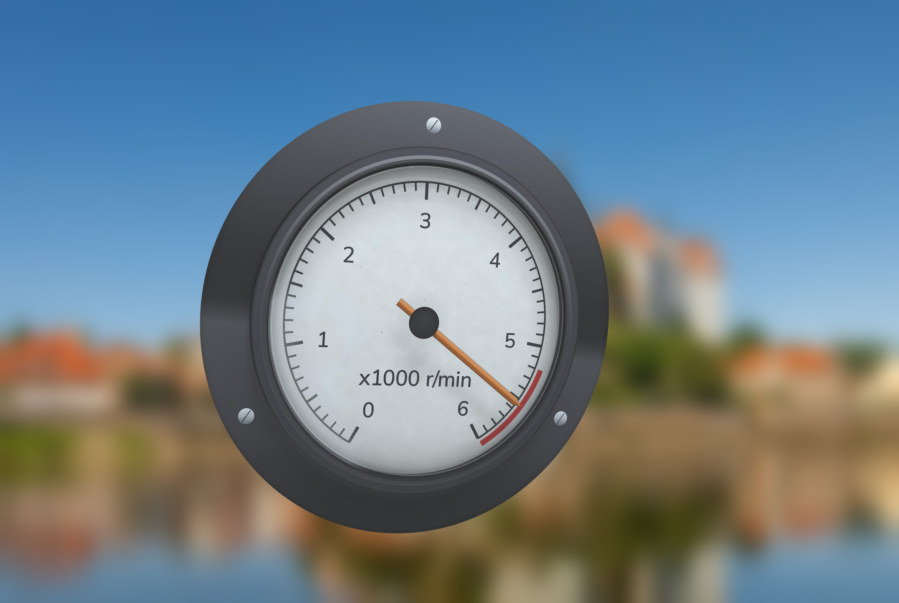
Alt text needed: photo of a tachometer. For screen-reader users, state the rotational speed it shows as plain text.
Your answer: 5550 rpm
